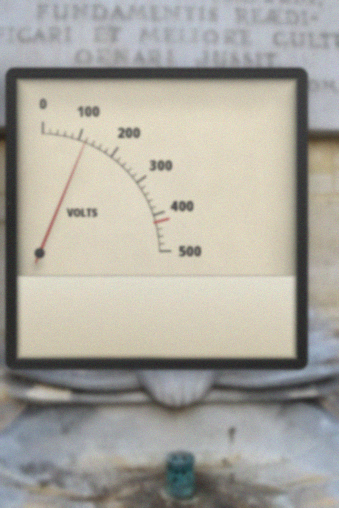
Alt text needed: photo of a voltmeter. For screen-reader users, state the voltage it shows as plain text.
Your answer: 120 V
